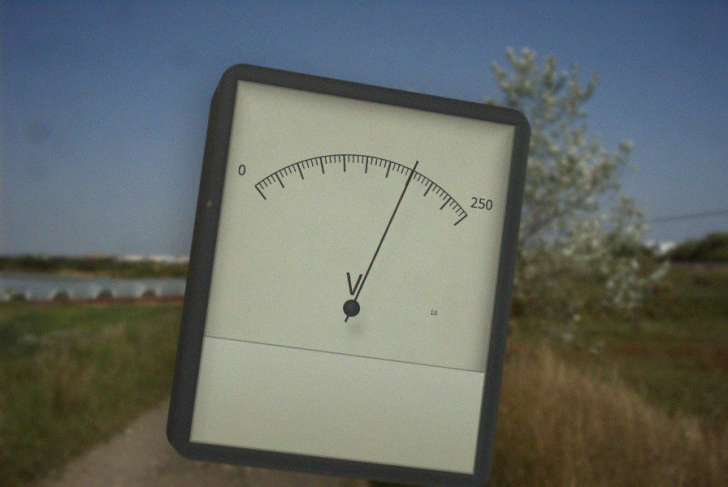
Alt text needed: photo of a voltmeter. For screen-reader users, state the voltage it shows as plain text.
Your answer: 175 V
